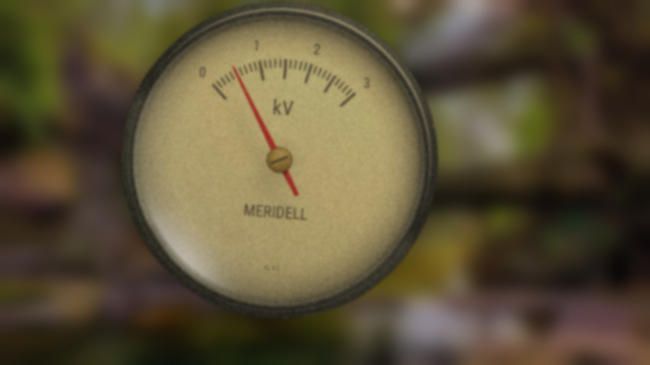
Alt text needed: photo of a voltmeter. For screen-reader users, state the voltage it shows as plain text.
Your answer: 0.5 kV
